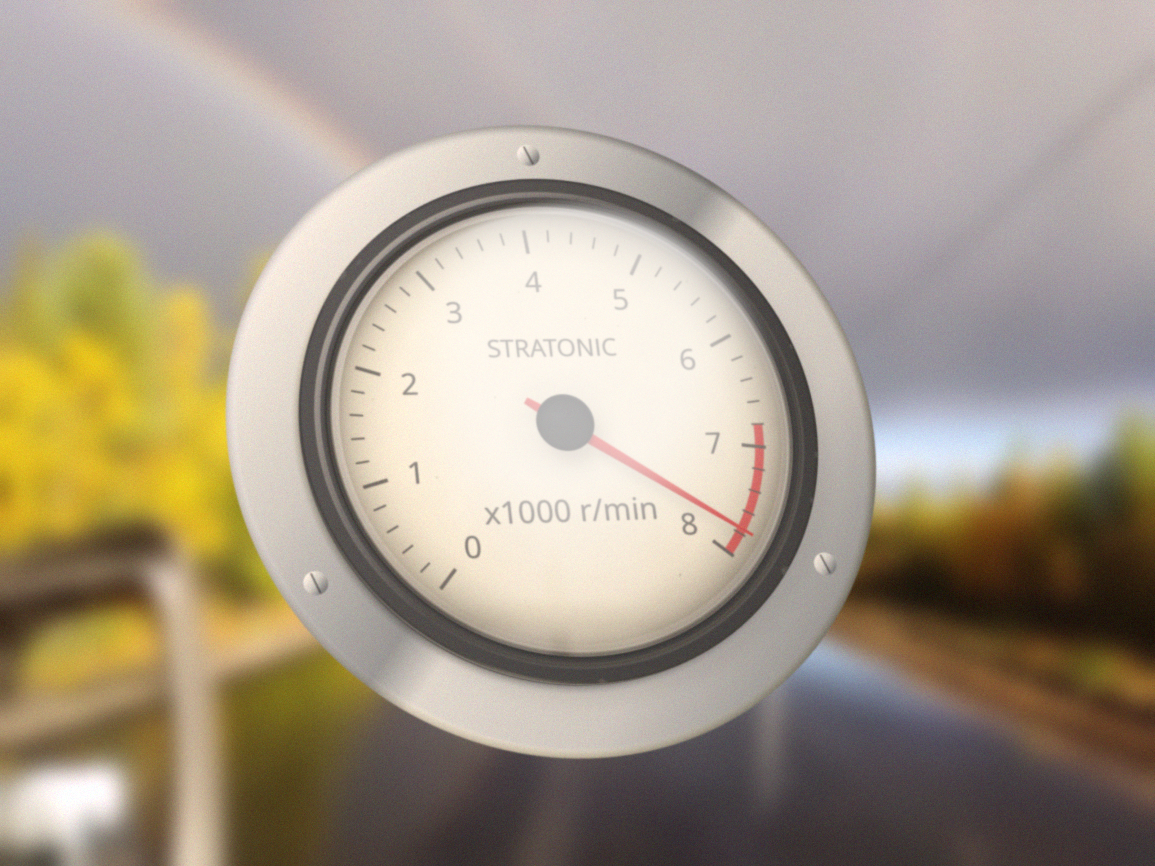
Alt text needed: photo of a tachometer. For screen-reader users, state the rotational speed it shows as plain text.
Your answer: 7800 rpm
